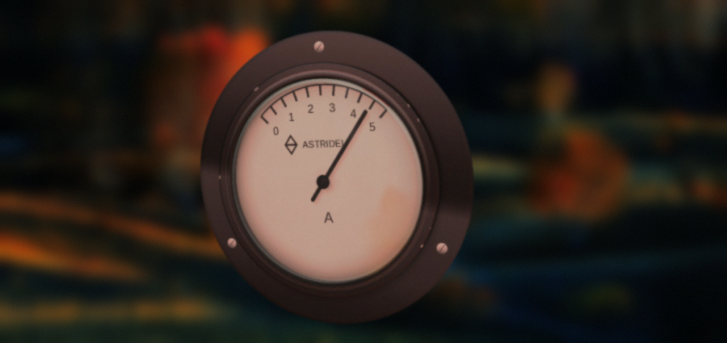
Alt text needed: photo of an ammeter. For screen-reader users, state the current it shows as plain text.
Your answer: 4.5 A
